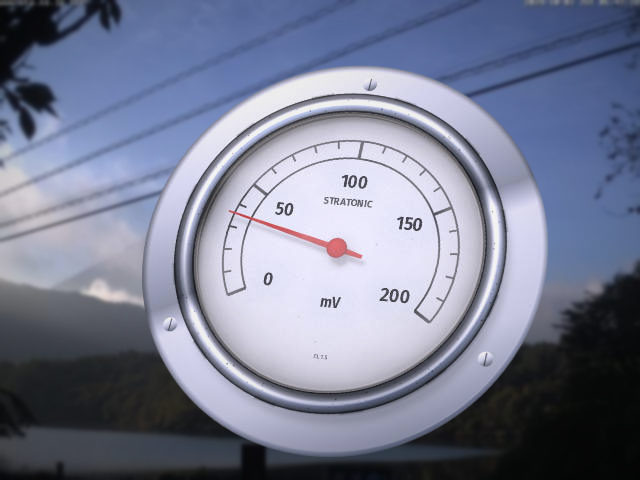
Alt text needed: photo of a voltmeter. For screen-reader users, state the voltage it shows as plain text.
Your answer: 35 mV
